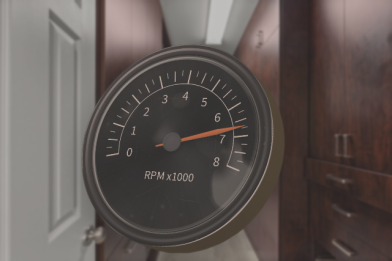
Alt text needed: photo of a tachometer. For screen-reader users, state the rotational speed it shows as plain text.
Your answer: 6750 rpm
